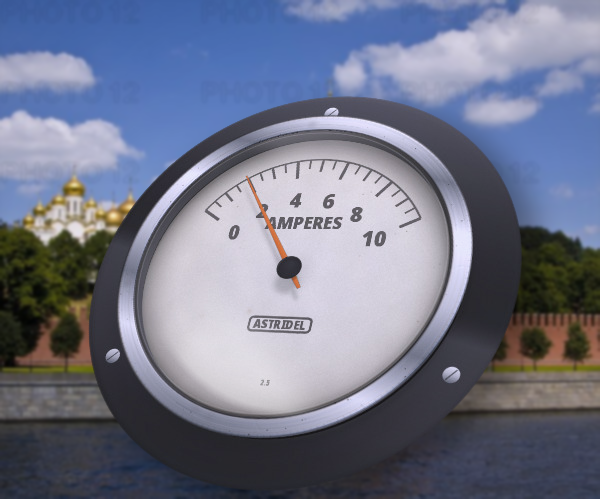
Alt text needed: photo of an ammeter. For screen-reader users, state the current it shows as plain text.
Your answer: 2 A
